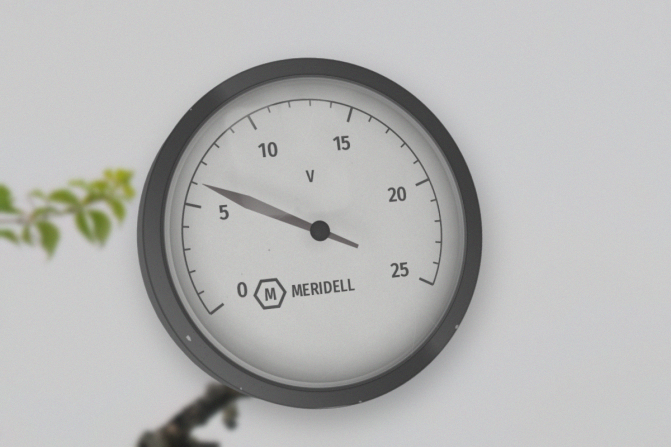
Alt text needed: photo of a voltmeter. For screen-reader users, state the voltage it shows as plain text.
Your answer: 6 V
